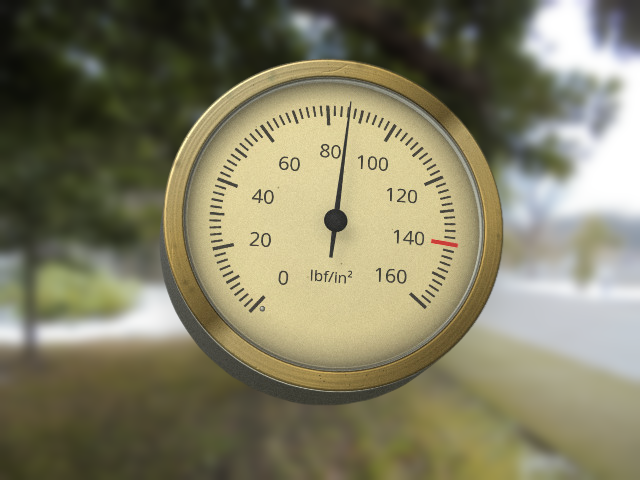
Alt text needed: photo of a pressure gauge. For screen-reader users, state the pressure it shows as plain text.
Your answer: 86 psi
